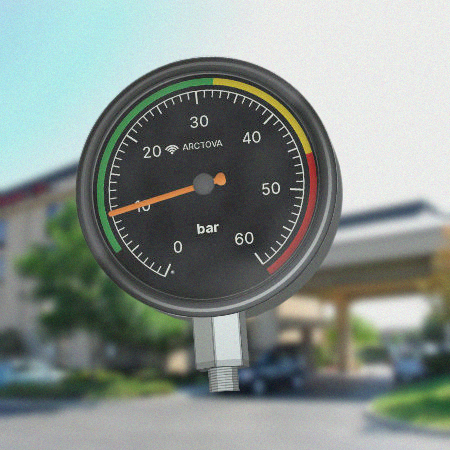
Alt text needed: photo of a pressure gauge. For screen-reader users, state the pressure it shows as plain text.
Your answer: 10 bar
